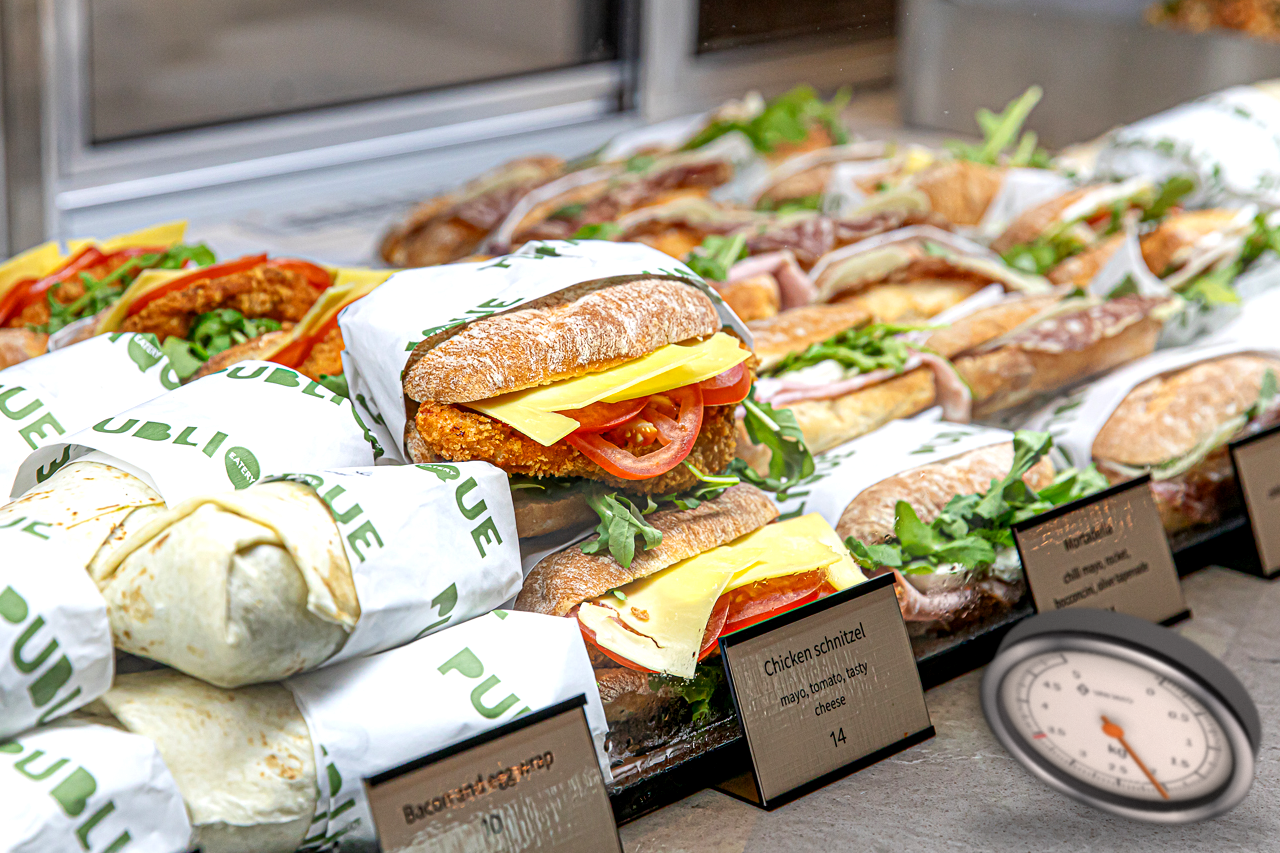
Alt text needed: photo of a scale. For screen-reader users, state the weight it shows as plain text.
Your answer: 2 kg
